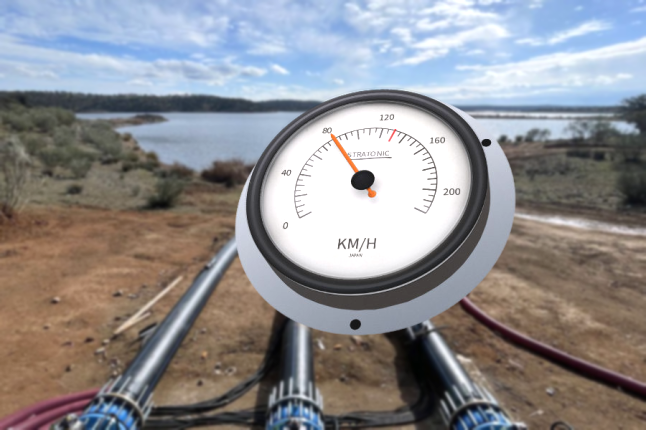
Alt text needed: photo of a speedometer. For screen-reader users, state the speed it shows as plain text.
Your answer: 80 km/h
